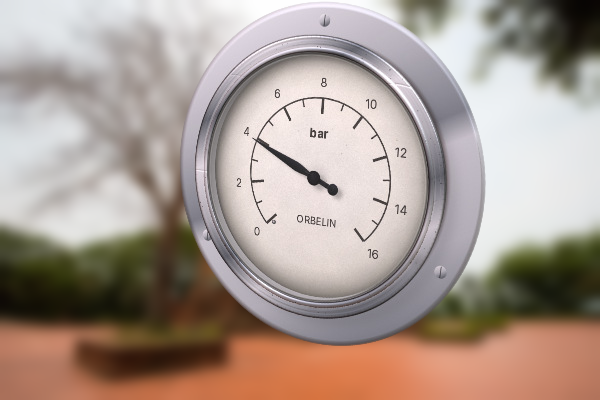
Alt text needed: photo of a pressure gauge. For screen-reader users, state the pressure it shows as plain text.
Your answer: 4 bar
